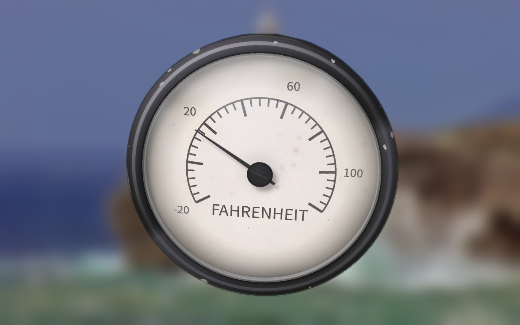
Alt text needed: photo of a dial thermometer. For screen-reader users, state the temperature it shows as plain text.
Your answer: 16 °F
